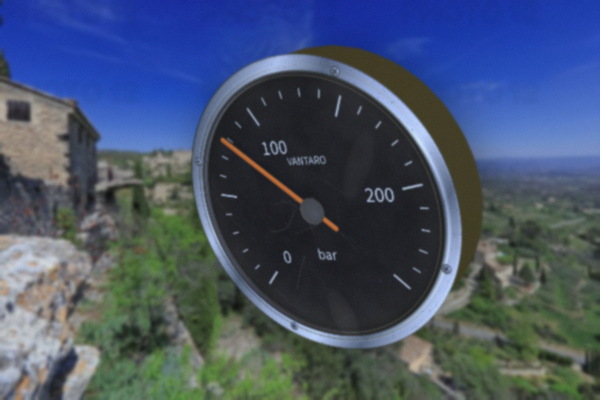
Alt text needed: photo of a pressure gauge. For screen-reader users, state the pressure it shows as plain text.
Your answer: 80 bar
